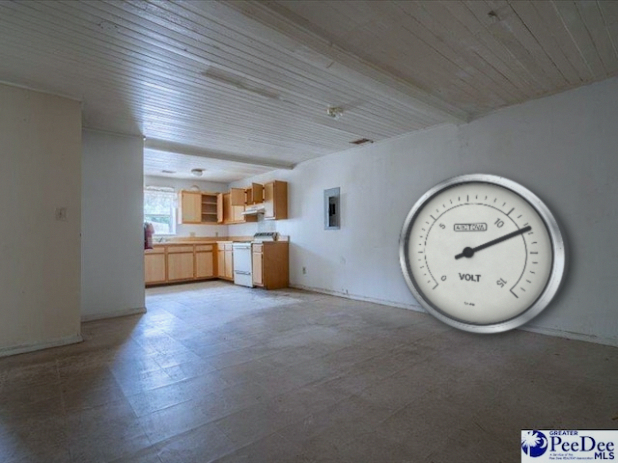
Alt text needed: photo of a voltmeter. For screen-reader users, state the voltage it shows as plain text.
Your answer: 11.25 V
